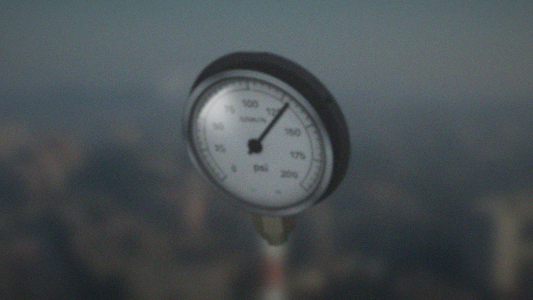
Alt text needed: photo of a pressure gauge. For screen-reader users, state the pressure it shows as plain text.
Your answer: 130 psi
